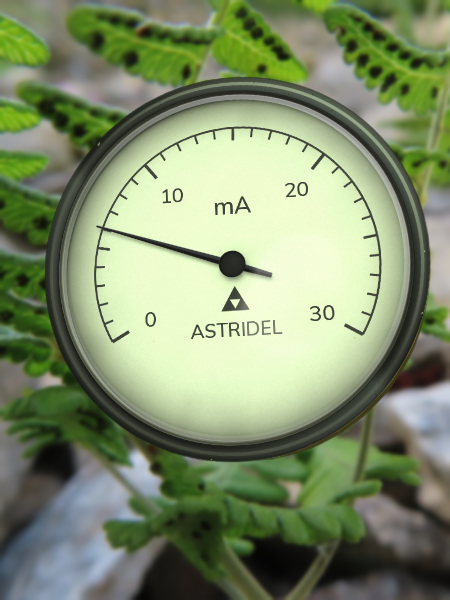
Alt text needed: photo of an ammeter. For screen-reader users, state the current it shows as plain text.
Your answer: 6 mA
